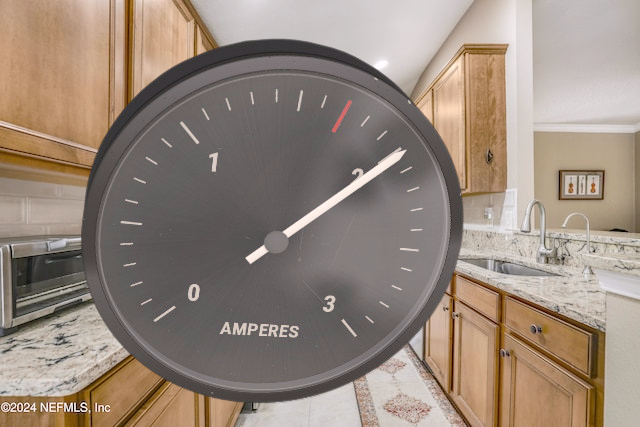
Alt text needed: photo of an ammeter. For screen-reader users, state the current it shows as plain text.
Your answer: 2 A
